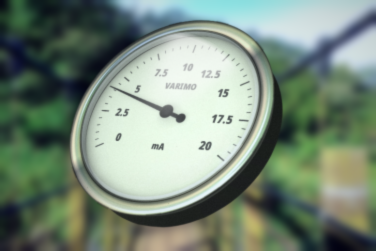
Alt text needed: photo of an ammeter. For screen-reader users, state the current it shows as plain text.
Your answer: 4 mA
